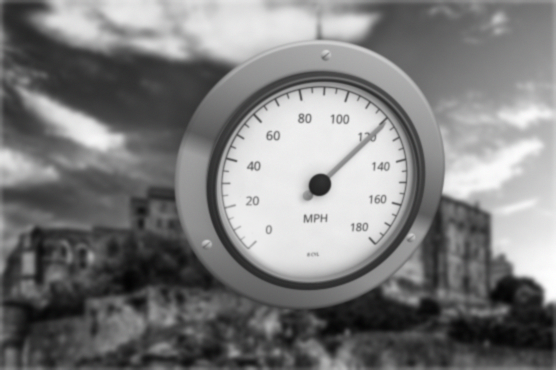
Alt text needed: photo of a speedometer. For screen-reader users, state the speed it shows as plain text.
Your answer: 120 mph
